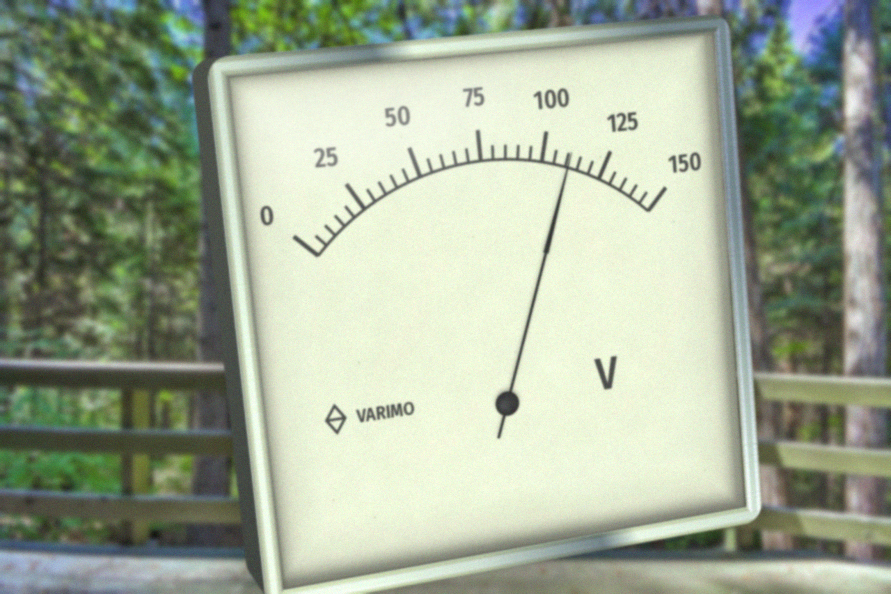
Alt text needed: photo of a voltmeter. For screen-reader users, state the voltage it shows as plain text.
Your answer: 110 V
